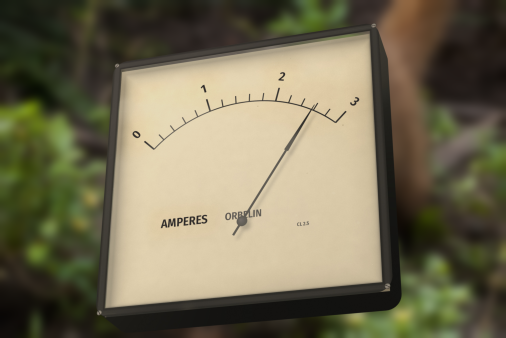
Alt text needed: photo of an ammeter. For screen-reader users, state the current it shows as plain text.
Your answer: 2.6 A
